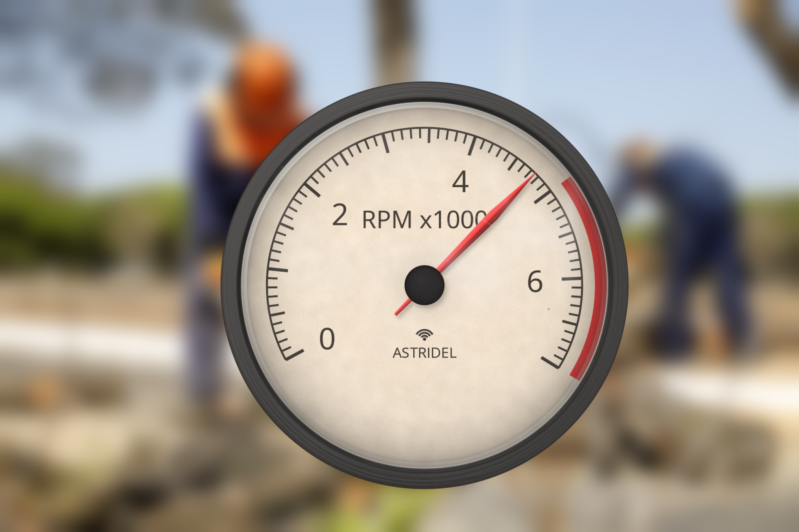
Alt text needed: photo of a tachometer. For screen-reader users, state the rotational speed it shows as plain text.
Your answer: 4750 rpm
